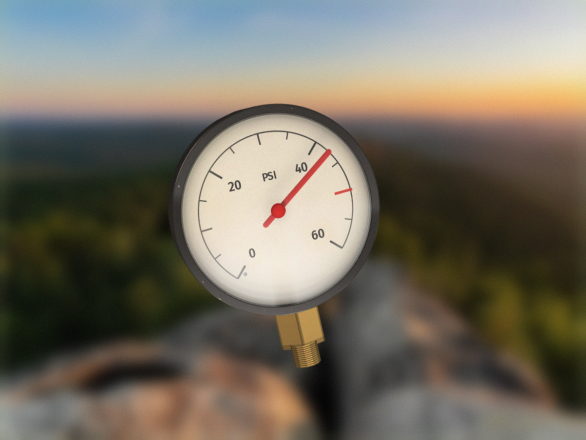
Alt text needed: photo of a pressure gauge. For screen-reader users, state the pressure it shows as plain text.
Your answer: 42.5 psi
